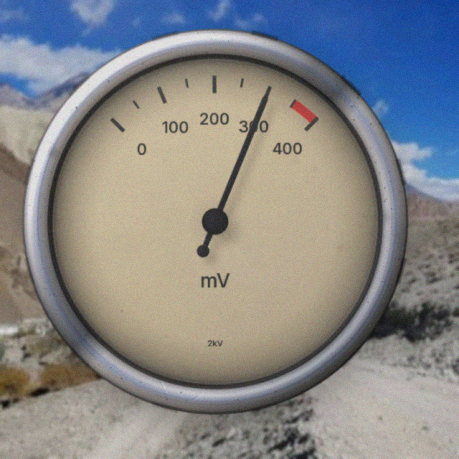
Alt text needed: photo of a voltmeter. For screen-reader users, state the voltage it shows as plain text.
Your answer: 300 mV
